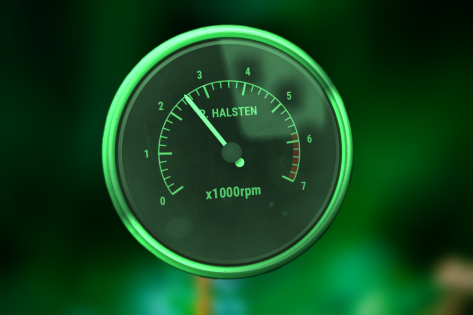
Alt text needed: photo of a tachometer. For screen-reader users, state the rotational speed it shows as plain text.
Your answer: 2500 rpm
